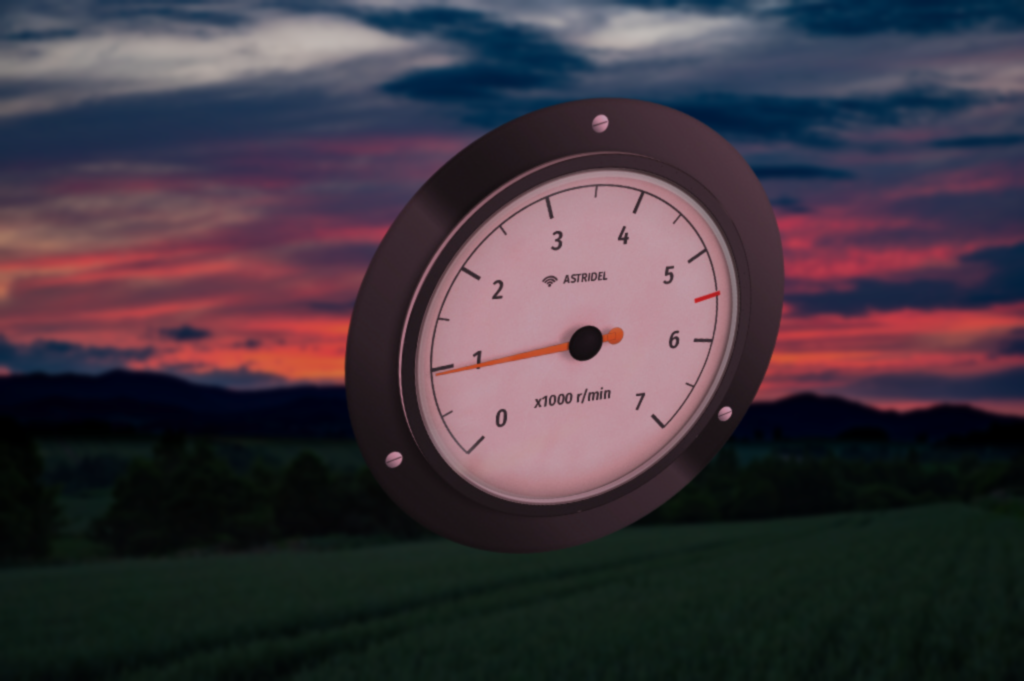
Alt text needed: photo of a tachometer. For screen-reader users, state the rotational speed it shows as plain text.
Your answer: 1000 rpm
